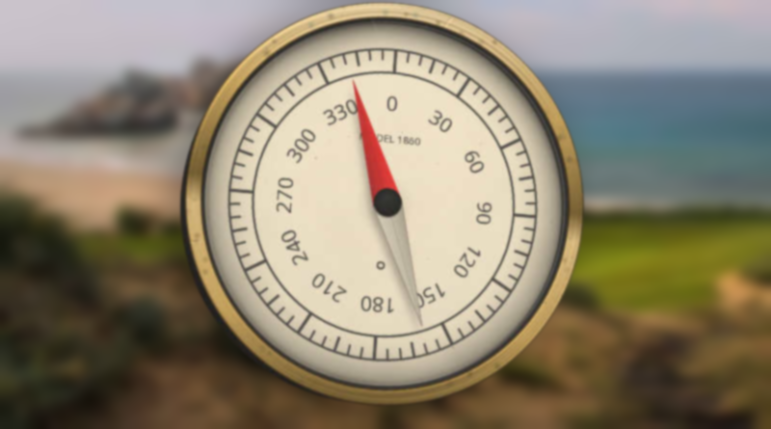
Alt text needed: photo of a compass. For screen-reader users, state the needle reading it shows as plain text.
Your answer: 340 °
